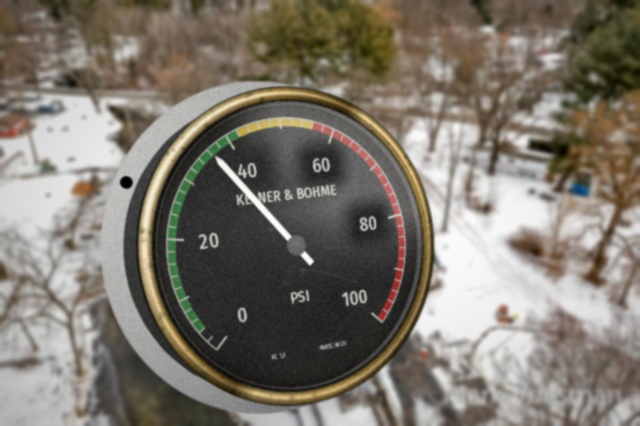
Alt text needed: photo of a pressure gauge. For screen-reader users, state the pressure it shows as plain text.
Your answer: 36 psi
